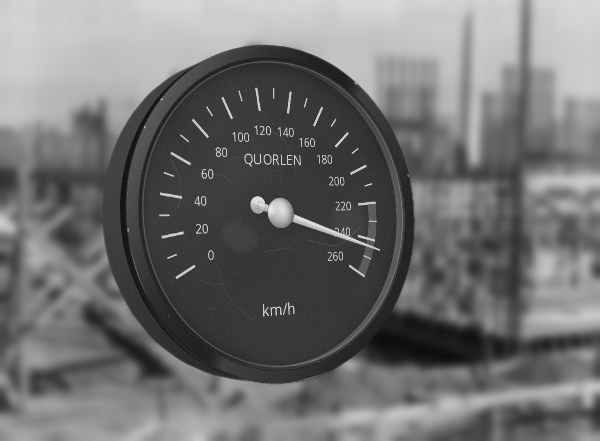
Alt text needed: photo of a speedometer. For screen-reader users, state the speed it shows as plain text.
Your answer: 245 km/h
